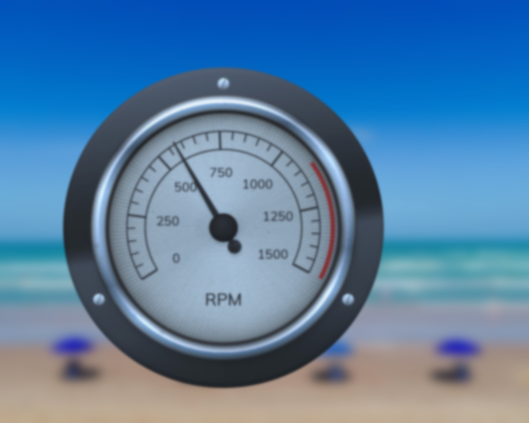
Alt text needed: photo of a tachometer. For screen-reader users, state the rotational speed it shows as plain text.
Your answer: 575 rpm
